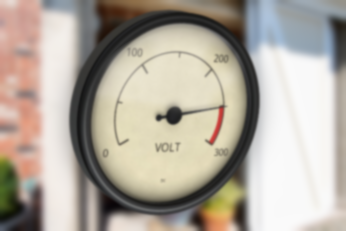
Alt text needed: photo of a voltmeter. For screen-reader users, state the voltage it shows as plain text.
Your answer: 250 V
